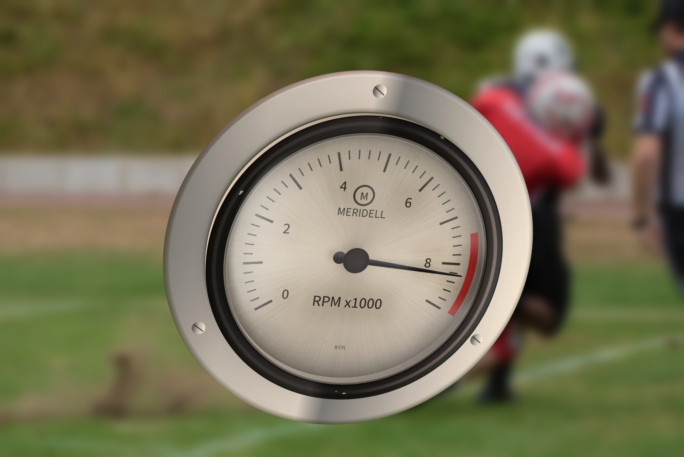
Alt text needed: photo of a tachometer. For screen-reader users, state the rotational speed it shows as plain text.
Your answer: 8200 rpm
